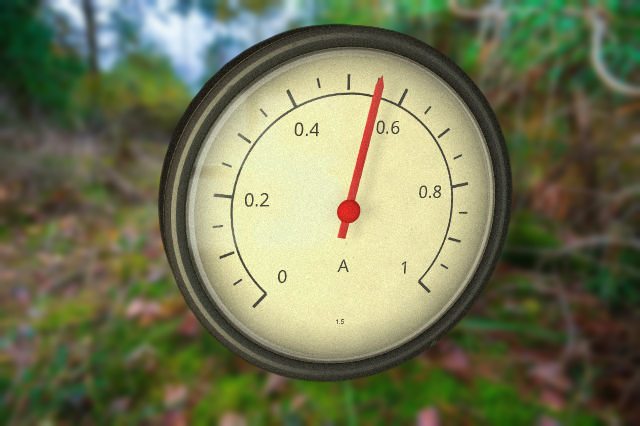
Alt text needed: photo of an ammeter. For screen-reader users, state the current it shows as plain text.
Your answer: 0.55 A
